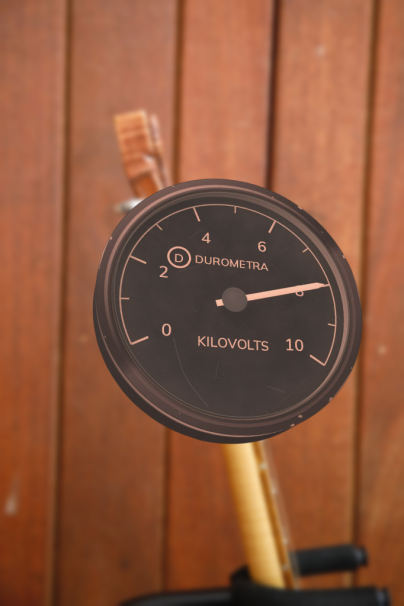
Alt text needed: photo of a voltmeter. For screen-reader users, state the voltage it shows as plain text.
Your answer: 8 kV
